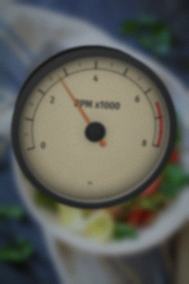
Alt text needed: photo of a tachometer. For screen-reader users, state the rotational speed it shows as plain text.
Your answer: 2750 rpm
